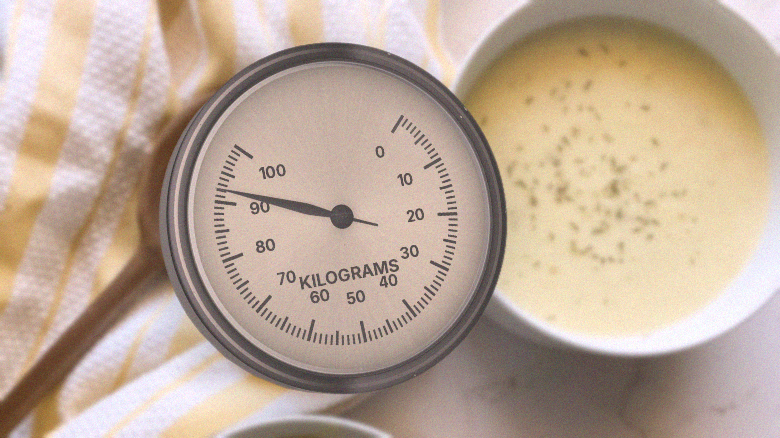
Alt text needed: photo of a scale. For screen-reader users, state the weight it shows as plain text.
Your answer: 92 kg
